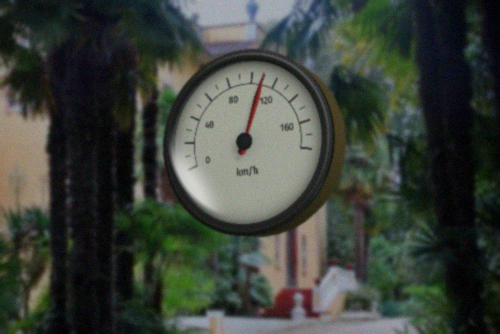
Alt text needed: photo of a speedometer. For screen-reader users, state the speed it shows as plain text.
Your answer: 110 km/h
